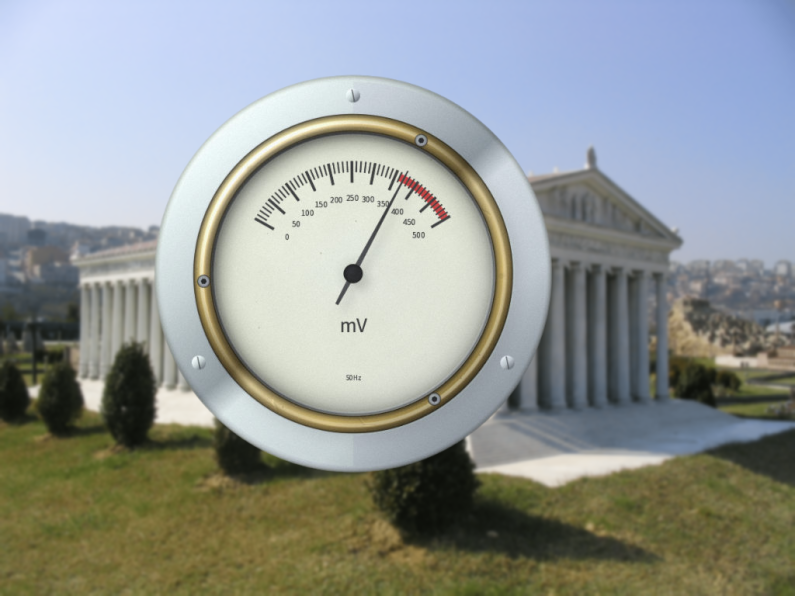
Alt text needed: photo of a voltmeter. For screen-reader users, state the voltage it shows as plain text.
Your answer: 370 mV
